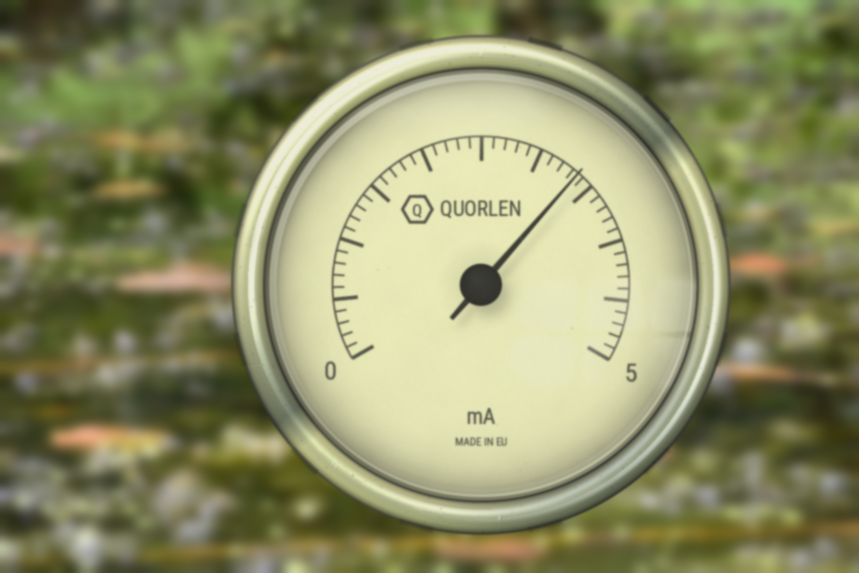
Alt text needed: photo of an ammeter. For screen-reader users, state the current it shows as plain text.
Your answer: 3.35 mA
